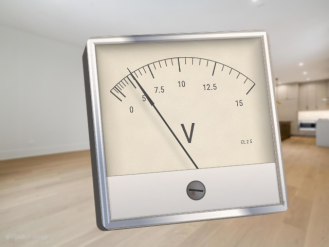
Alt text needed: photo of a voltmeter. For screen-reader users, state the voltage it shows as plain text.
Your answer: 5.5 V
